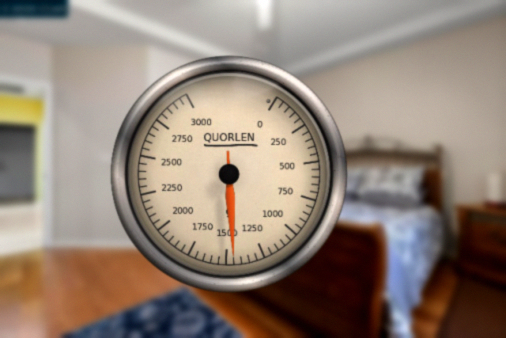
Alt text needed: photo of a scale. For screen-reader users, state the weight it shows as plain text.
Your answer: 1450 g
